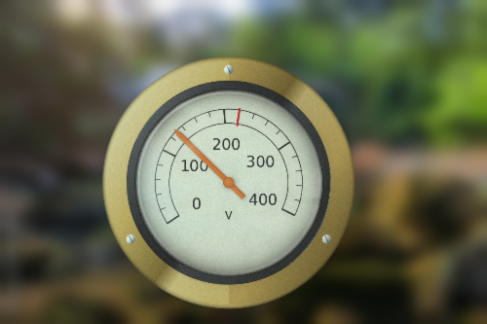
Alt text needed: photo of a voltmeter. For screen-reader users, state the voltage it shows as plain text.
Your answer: 130 V
